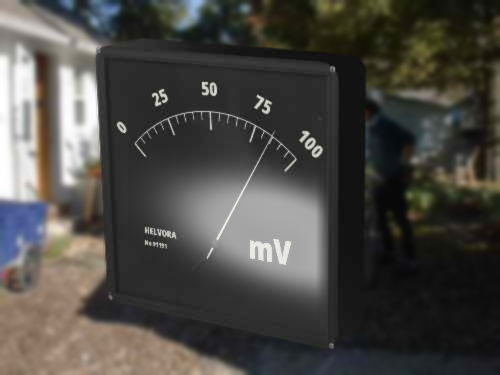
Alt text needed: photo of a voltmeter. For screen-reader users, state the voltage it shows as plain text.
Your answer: 85 mV
